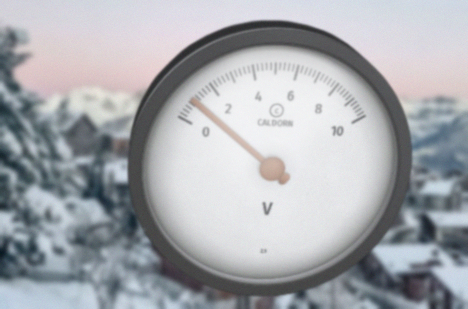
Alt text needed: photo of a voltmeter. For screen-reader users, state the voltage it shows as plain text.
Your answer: 1 V
